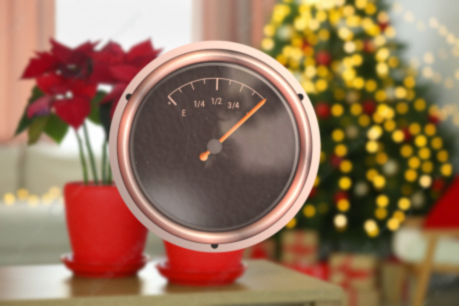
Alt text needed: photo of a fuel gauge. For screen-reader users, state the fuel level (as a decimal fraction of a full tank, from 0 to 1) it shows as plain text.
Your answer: 1
